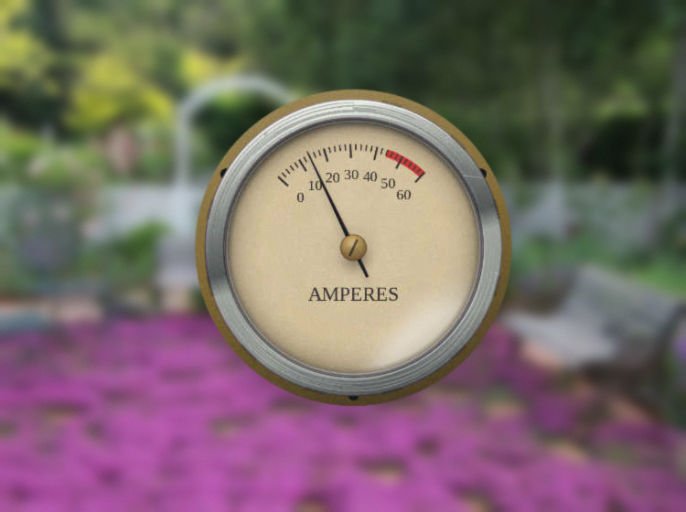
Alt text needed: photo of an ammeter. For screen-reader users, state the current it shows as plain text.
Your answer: 14 A
